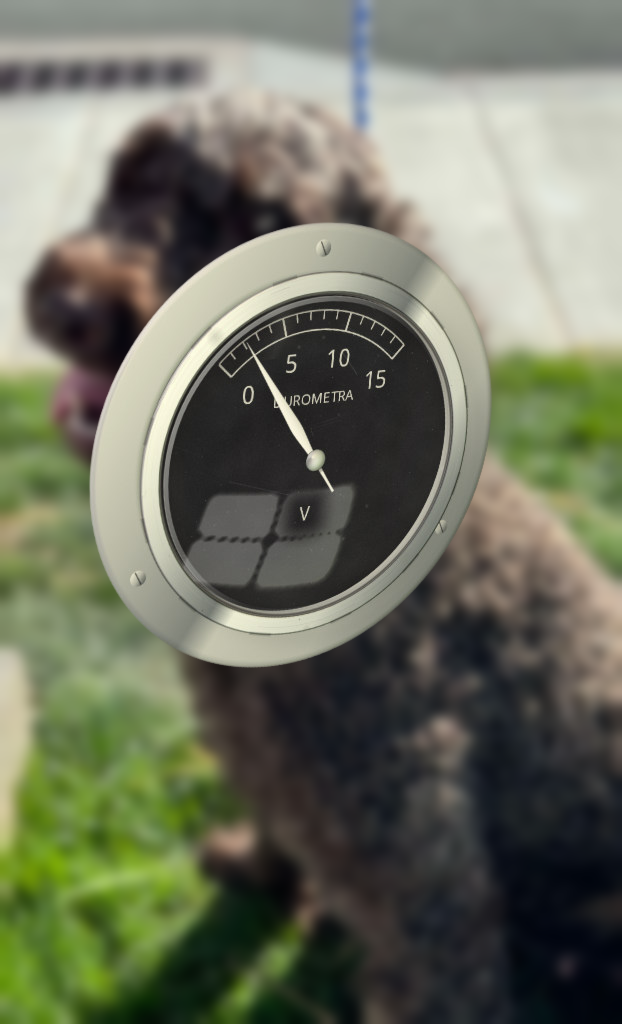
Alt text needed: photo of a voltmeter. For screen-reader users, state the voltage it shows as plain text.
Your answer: 2 V
